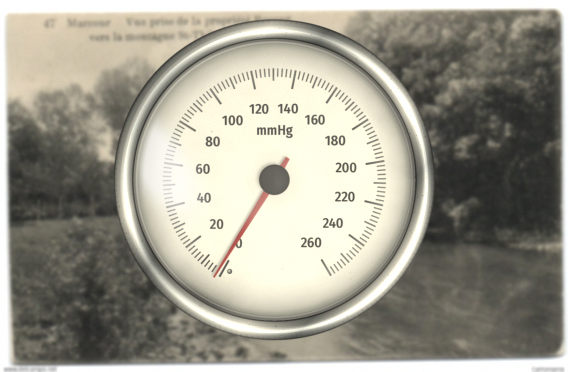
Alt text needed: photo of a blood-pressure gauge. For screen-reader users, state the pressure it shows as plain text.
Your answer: 2 mmHg
